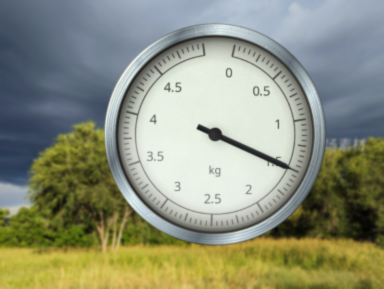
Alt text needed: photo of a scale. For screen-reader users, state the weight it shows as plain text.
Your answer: 1.5 kg
